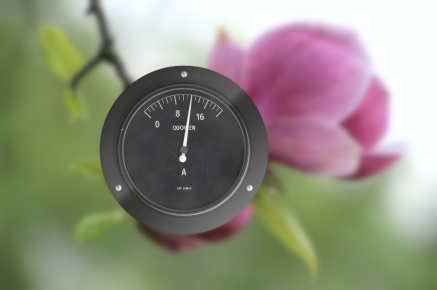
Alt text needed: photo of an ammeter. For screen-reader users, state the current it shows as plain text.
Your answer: 12 A
